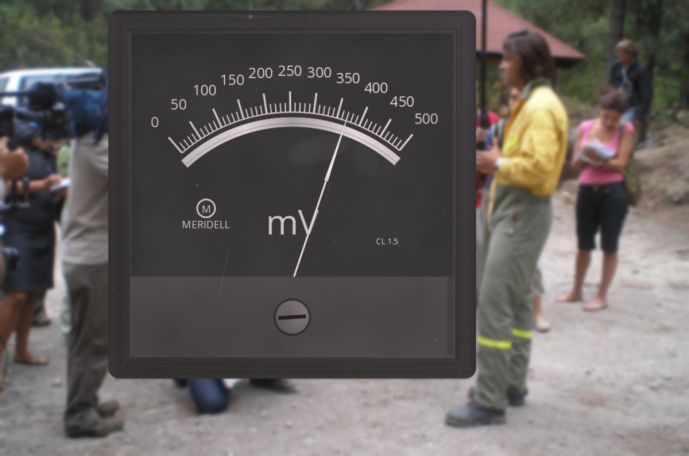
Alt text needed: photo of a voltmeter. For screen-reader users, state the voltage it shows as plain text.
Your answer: 370 mV
